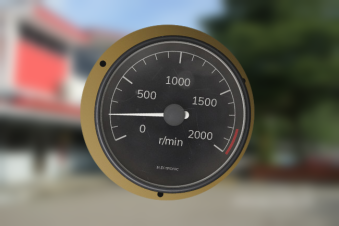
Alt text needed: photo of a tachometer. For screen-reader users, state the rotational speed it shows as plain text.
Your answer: 200 rpm
